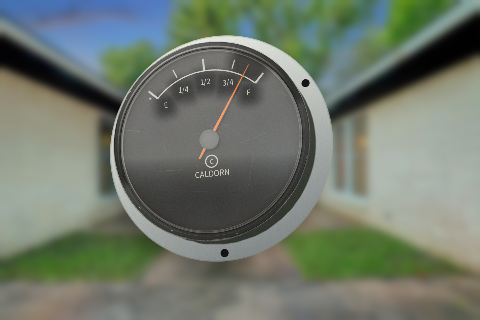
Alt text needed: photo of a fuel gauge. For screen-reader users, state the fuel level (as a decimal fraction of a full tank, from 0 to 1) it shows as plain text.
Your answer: 0.875
